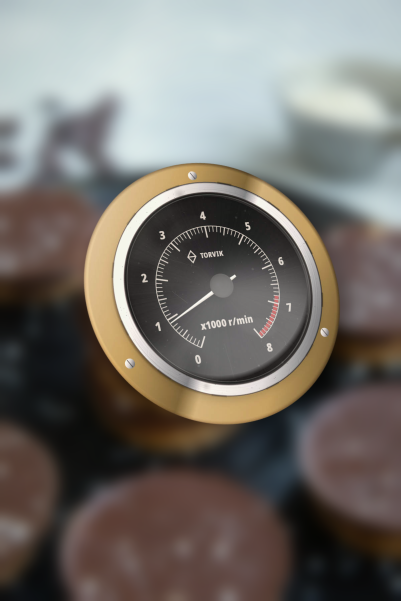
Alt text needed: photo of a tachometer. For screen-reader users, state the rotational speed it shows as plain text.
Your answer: 900 rpm
